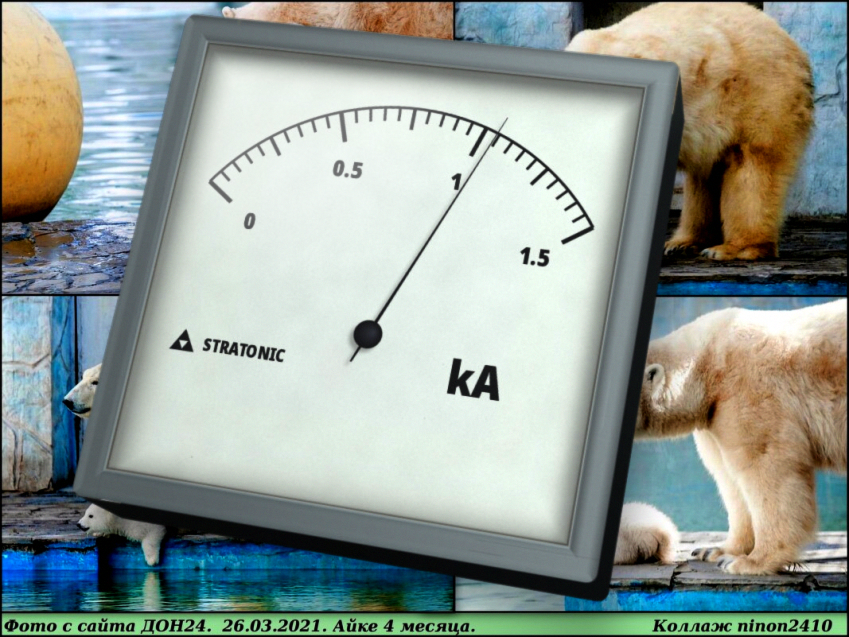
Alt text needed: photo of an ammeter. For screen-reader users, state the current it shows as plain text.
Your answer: 1.05 kA
